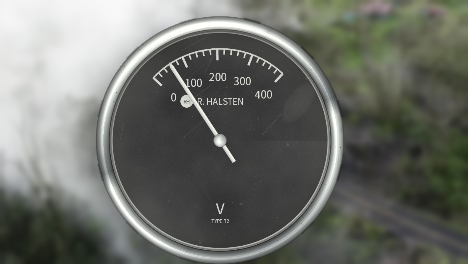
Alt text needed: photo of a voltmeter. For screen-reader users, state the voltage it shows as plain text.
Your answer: 60 V
